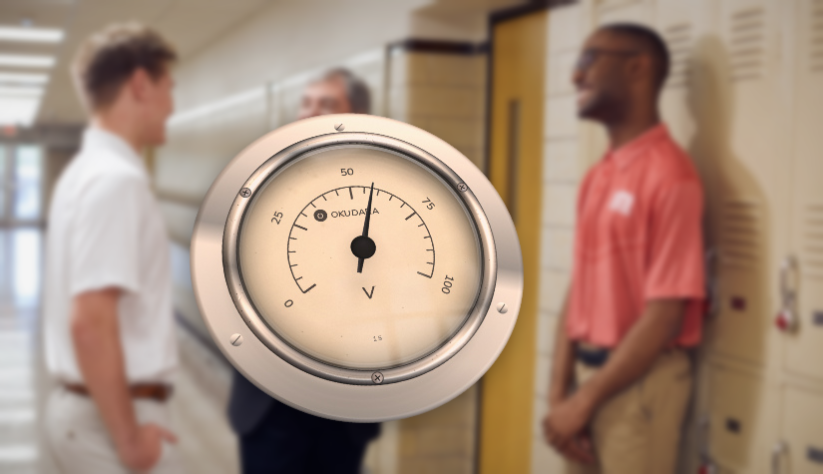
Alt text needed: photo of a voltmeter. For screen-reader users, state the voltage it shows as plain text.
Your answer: 57.5 V
